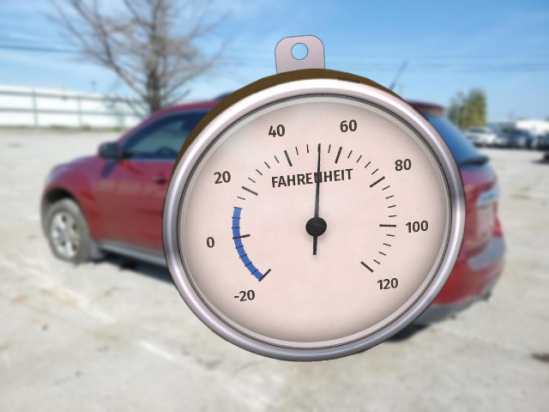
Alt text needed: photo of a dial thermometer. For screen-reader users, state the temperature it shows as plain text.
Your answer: 52 °F
